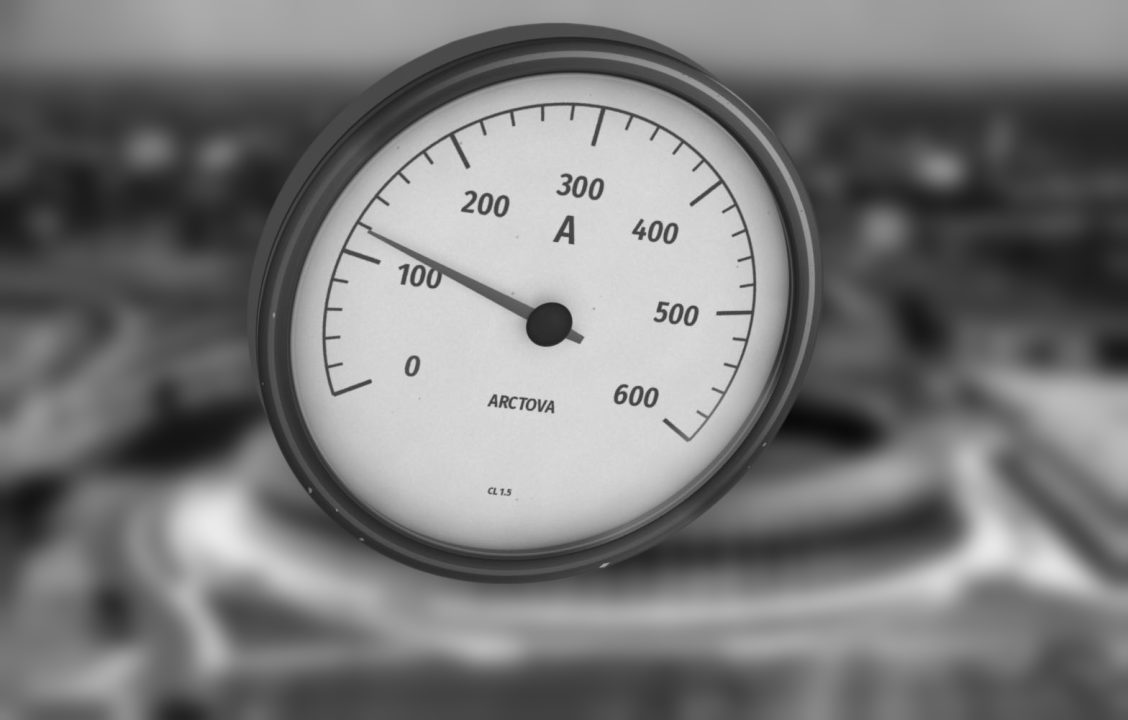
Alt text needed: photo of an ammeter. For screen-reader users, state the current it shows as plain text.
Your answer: 120 A
